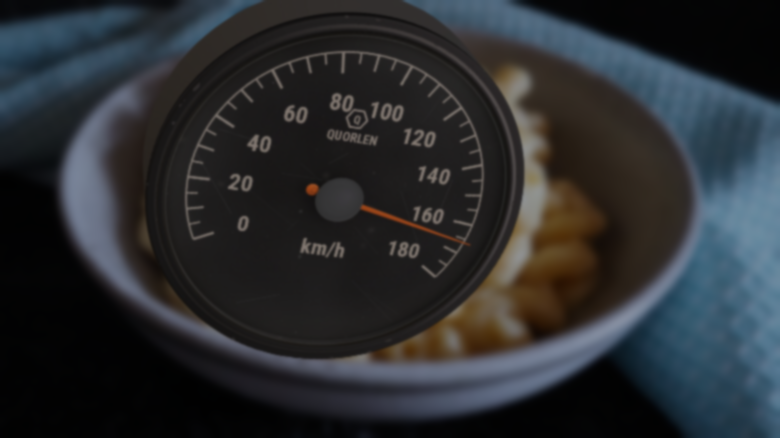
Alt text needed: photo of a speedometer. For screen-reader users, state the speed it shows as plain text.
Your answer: 165 km/h
